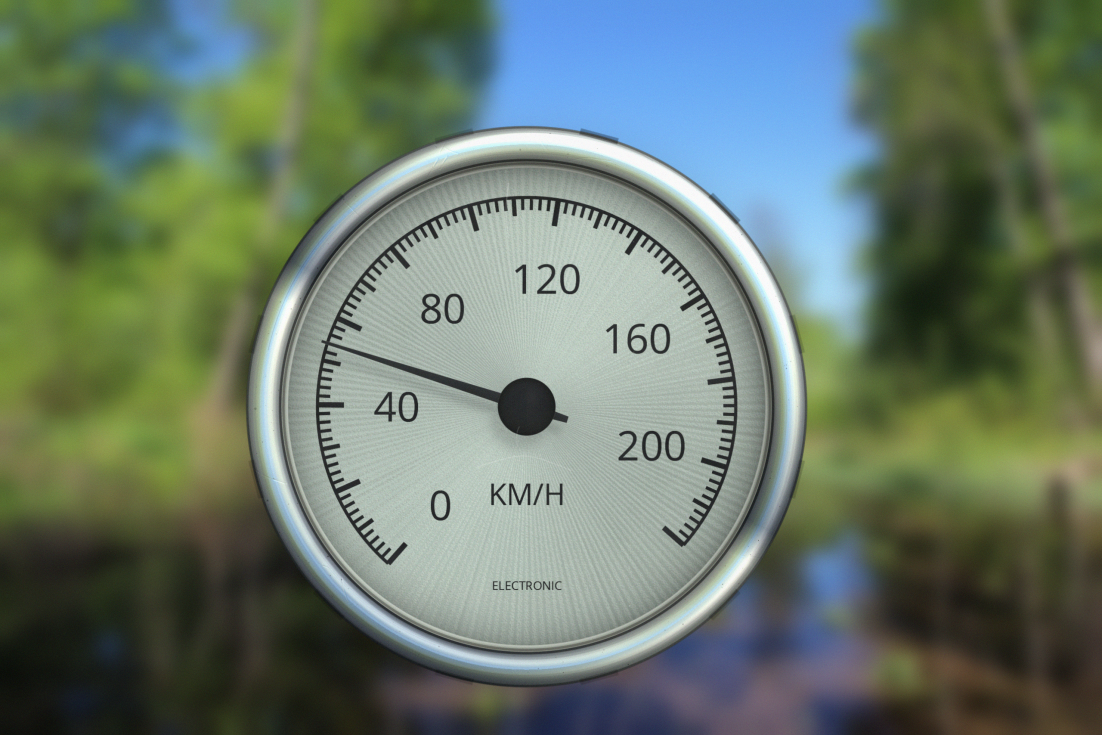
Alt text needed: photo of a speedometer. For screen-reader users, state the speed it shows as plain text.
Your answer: 54 km/h
